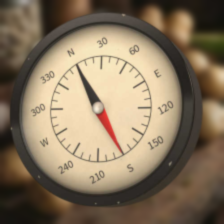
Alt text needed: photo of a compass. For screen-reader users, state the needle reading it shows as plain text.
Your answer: 180 °
